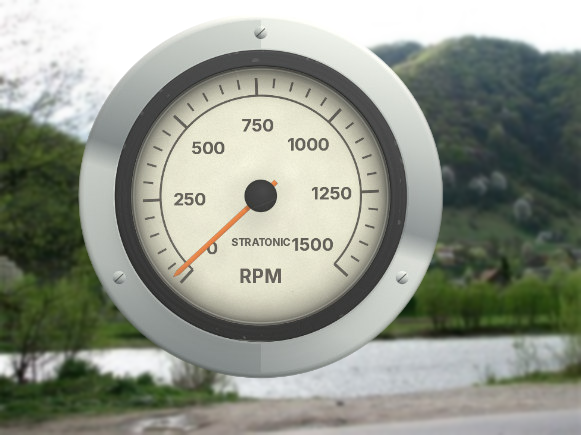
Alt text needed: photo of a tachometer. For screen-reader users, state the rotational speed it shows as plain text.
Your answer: 25 rpm
